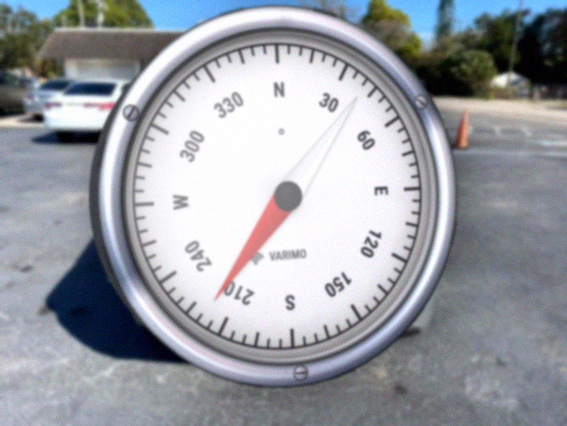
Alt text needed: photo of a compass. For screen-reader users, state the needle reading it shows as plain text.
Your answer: 220 °
